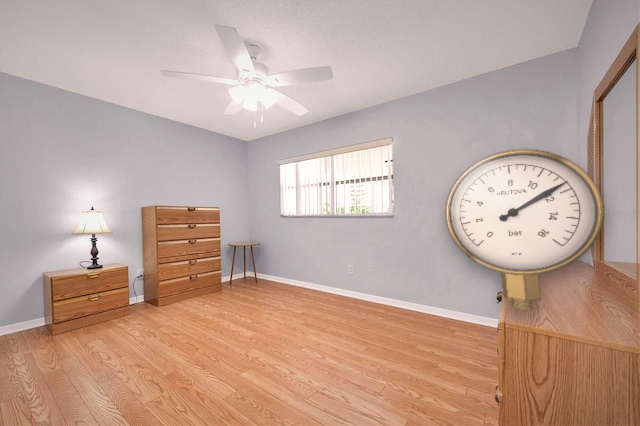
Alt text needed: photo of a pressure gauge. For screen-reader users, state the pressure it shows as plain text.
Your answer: 11.5 bar
